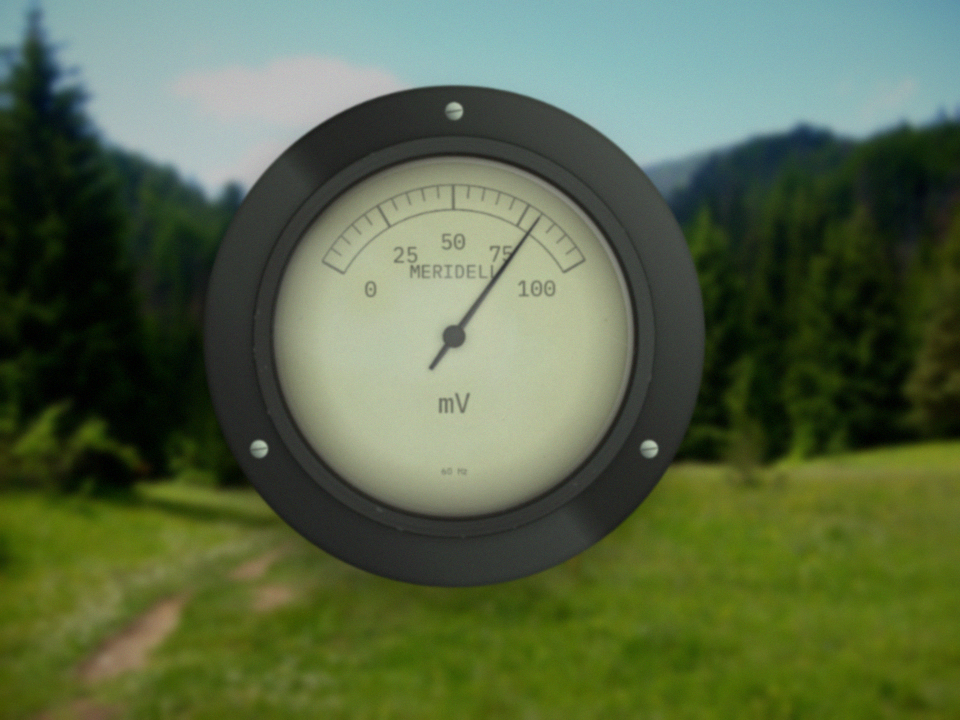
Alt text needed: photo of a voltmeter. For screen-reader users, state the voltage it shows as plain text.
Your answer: 80 mV
